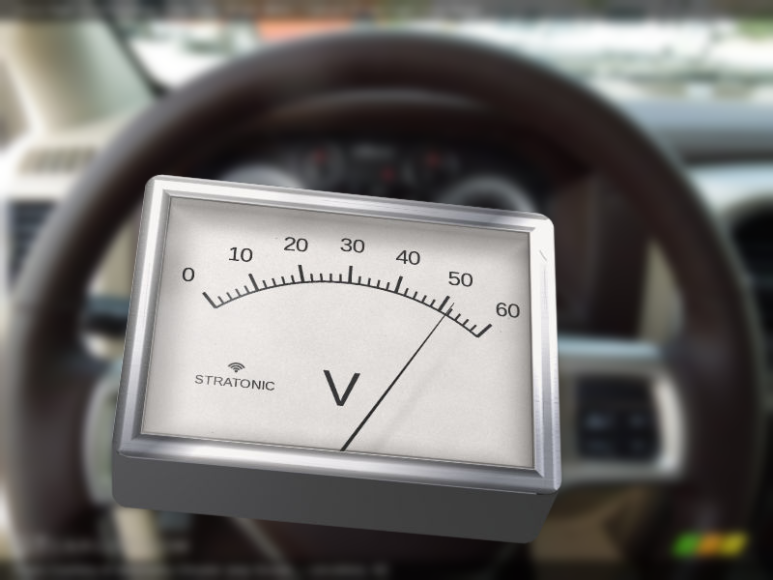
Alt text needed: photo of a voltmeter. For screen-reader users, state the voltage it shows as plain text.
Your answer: 52 V
